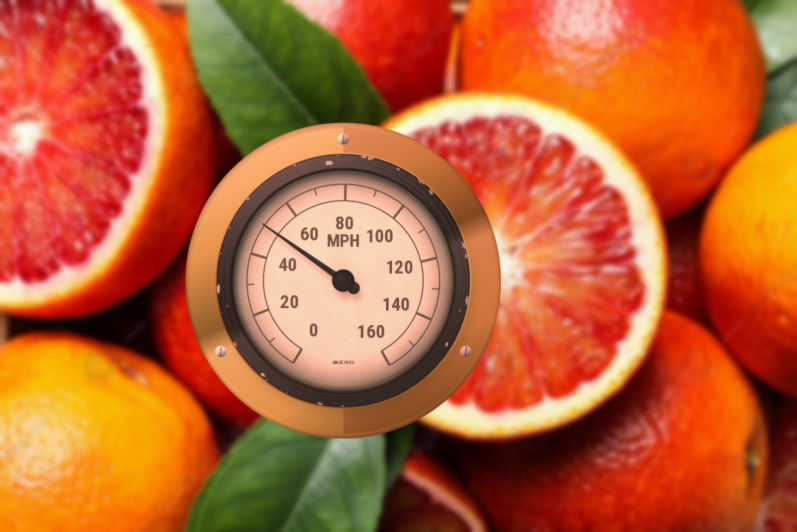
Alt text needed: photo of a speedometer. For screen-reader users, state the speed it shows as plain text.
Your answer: 50 mph
